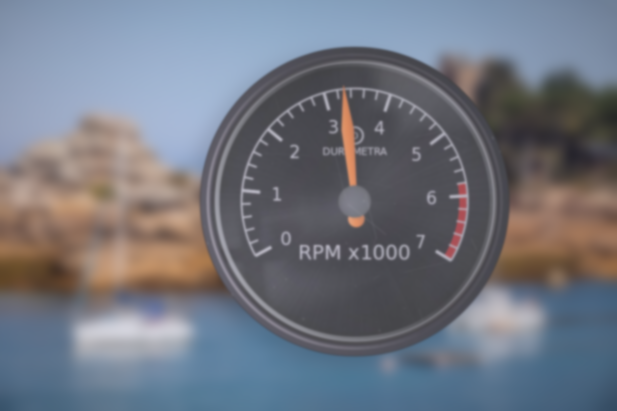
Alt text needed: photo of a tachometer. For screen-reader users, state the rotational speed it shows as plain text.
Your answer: 3300 rpm
